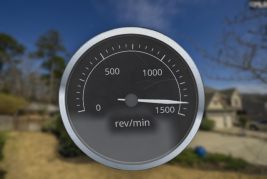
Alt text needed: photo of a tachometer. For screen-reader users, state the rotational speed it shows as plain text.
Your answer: 1400 rpm
